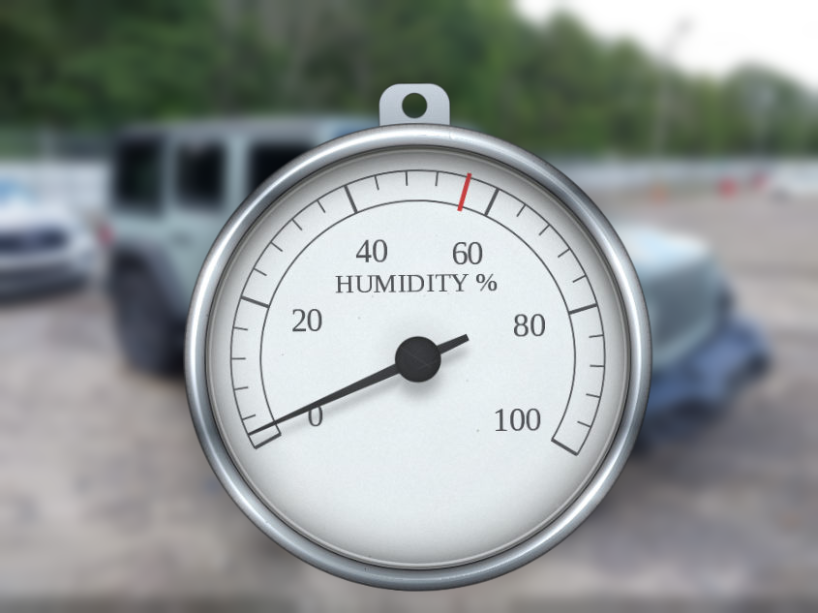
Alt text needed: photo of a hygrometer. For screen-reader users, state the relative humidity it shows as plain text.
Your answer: 2 %
